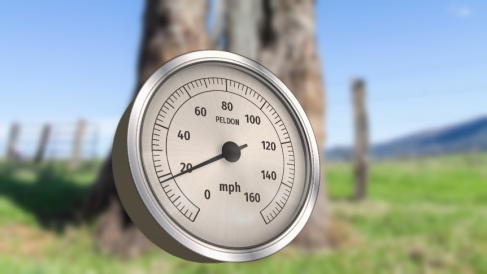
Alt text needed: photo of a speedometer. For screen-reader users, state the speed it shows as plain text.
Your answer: 18 mph
